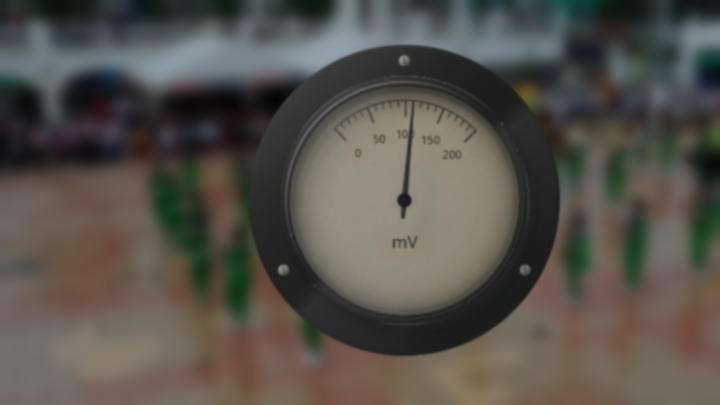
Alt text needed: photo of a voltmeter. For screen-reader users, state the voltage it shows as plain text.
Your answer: 110 mV
